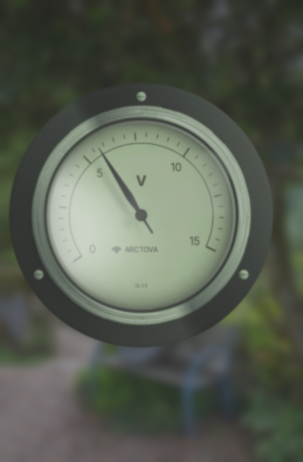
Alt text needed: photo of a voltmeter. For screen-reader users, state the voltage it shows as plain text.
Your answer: 5.75 V
